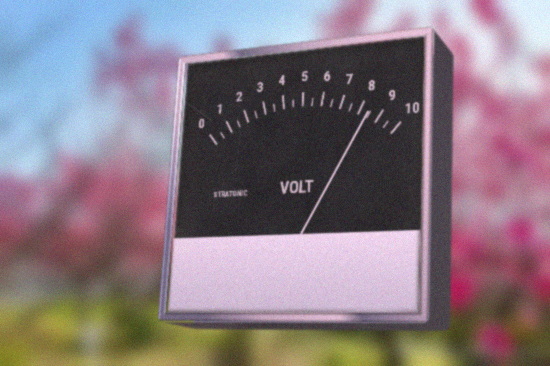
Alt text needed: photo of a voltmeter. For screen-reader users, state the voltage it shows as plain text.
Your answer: 8.5 V
